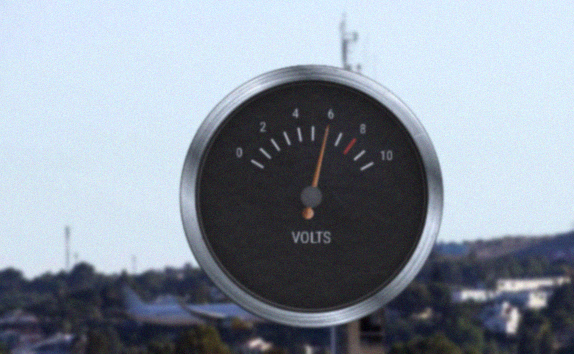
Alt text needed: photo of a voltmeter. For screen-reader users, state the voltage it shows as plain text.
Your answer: 6 V
